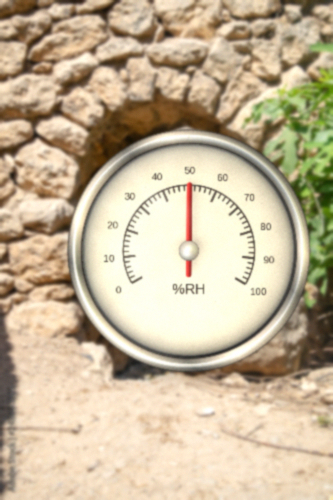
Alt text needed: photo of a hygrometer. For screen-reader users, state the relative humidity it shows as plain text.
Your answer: 50 %
